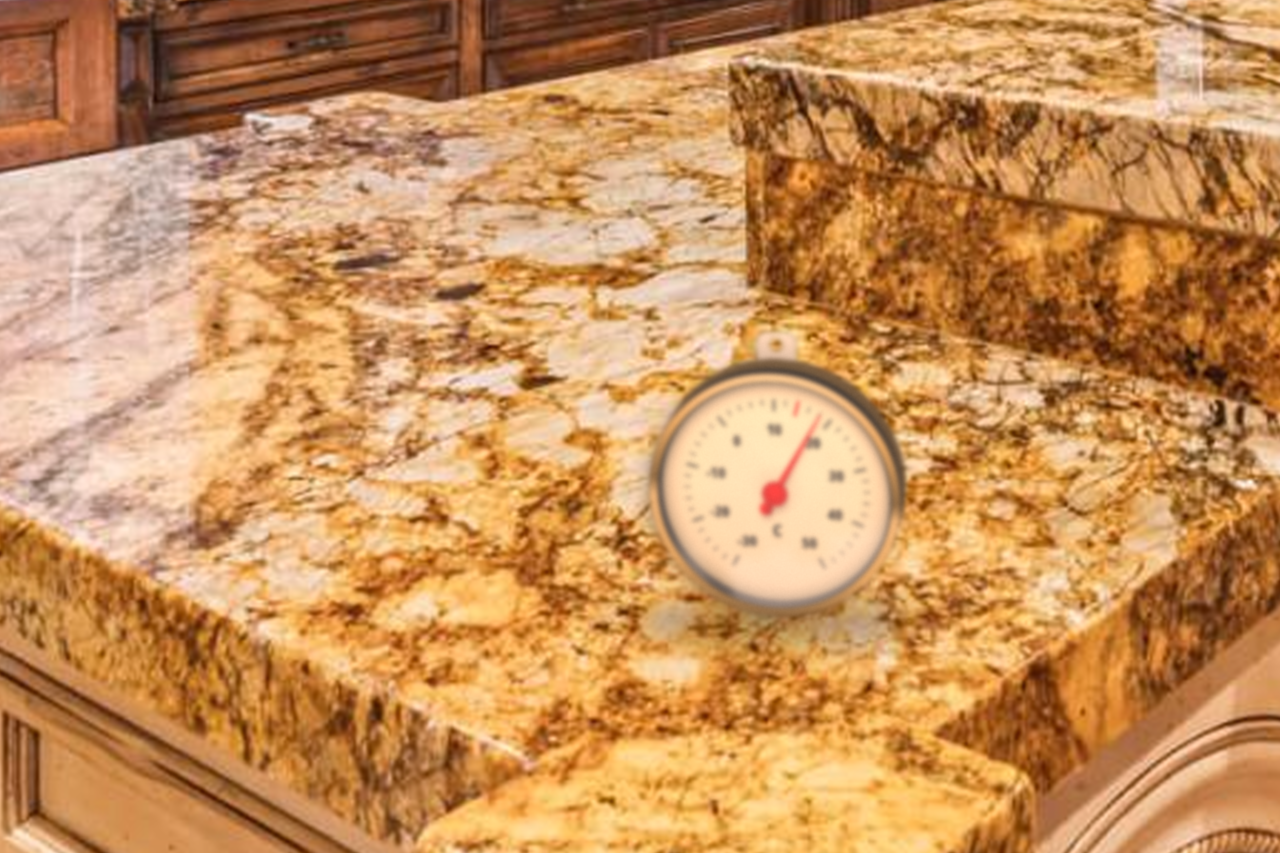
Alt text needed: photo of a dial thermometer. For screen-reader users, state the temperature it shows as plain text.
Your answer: 18 °C
